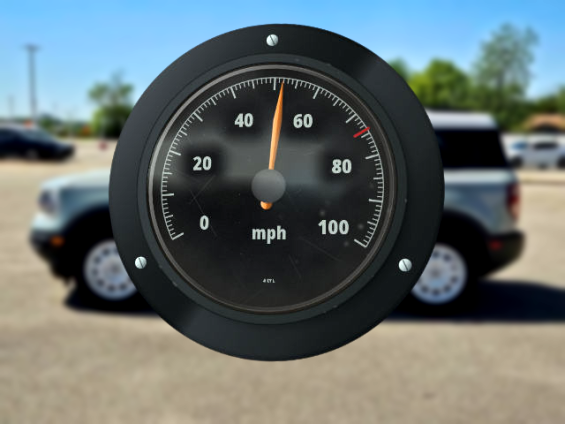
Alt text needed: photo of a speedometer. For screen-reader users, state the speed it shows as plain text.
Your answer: 52 mph
